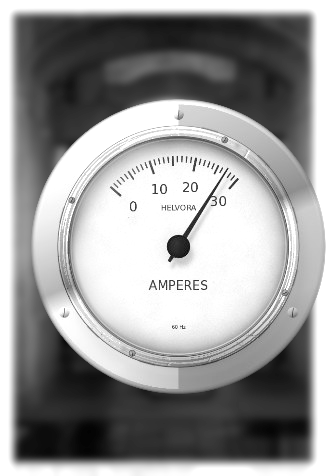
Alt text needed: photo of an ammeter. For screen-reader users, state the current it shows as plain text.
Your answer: 27 A
